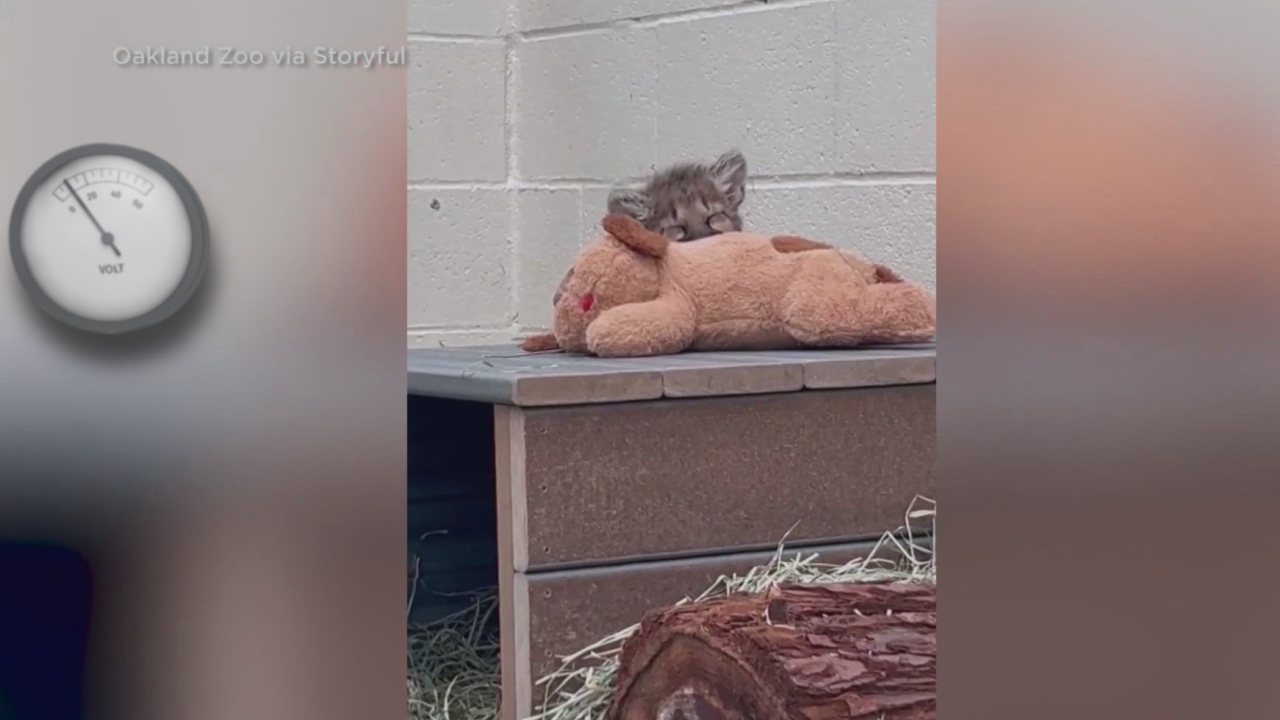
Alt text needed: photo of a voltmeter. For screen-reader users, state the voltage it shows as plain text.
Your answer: 10 V
